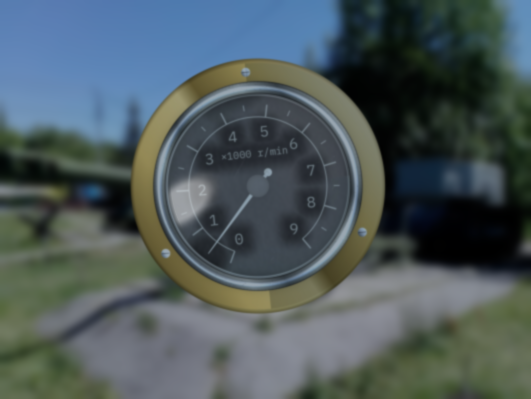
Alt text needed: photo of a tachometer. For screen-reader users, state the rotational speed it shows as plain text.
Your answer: 500 rpm
